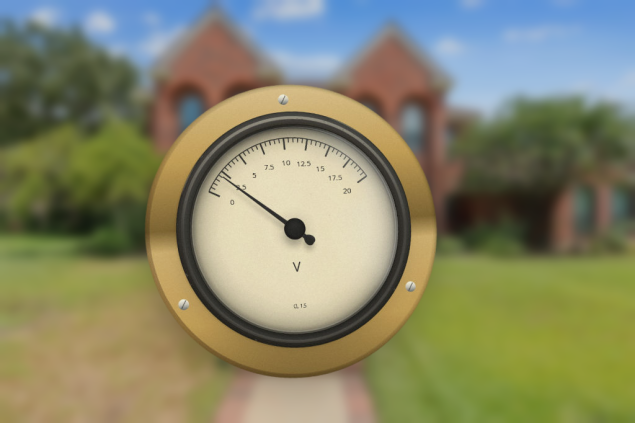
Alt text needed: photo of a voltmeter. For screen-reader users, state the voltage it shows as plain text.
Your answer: 2 V
